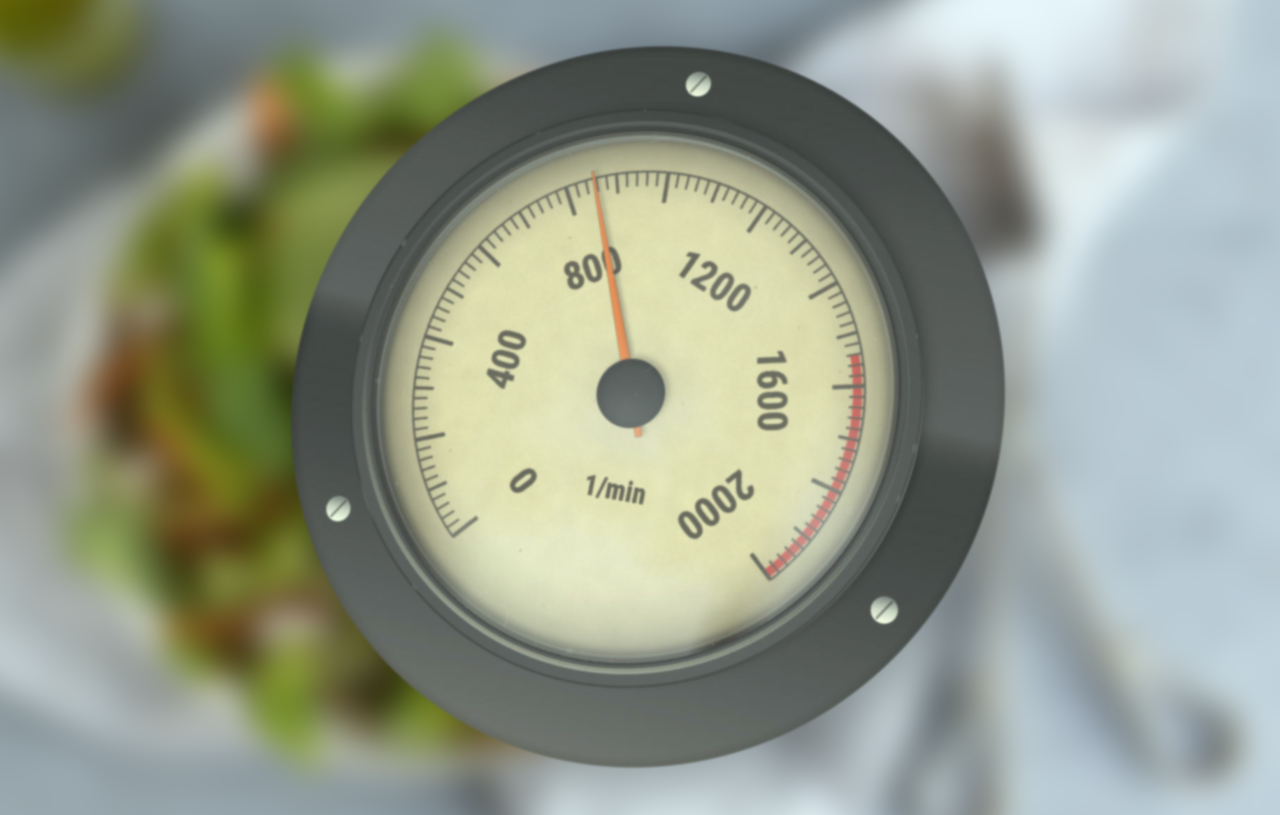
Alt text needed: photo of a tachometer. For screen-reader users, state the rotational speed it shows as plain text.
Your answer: 860 rpm
